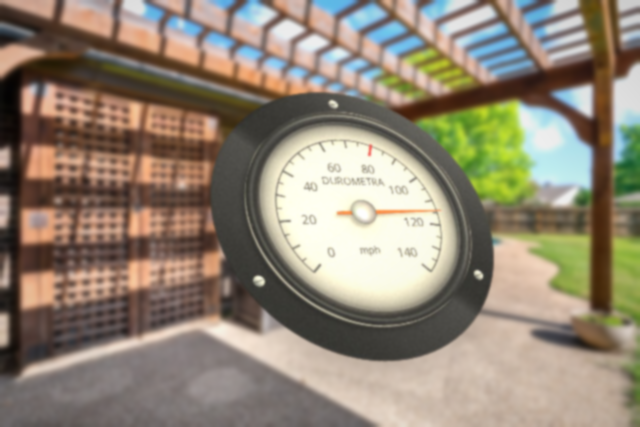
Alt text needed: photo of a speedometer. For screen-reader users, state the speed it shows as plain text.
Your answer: 115 mph
